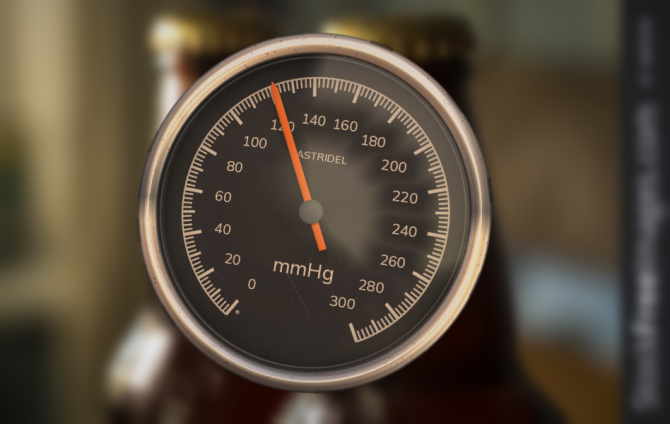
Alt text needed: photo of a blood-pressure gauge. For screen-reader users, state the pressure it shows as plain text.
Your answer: 122 mmHg
